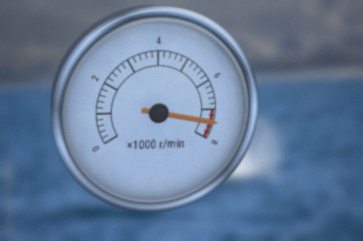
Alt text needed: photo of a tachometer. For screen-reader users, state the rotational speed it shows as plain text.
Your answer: 7400 rpm
